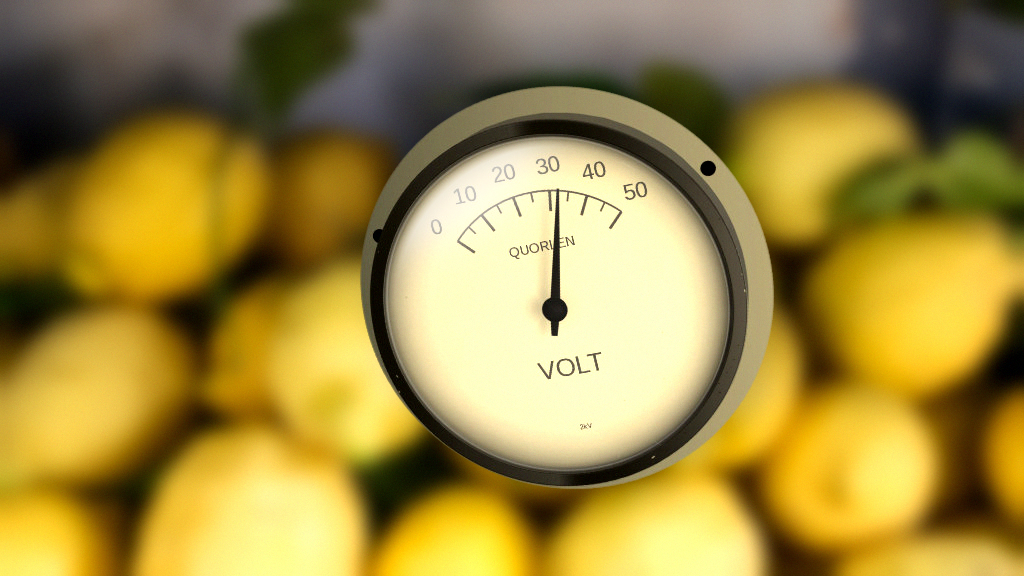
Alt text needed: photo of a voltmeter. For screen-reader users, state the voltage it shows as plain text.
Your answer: 32.5 V
